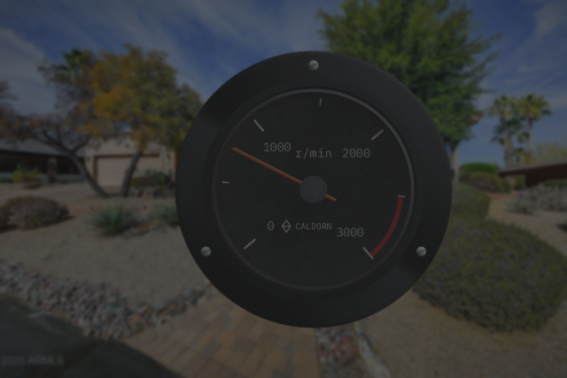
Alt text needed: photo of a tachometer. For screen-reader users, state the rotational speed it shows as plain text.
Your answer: 750 rpm
